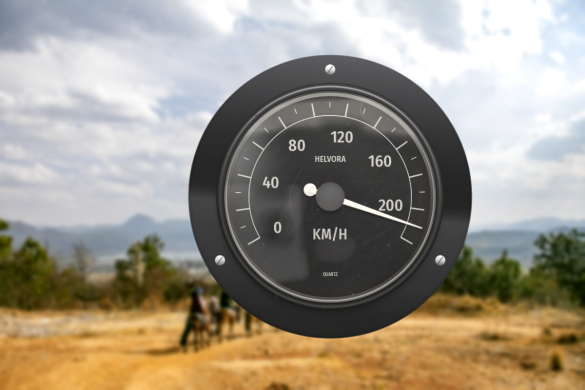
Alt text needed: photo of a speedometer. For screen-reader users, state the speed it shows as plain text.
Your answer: 210 km/h
